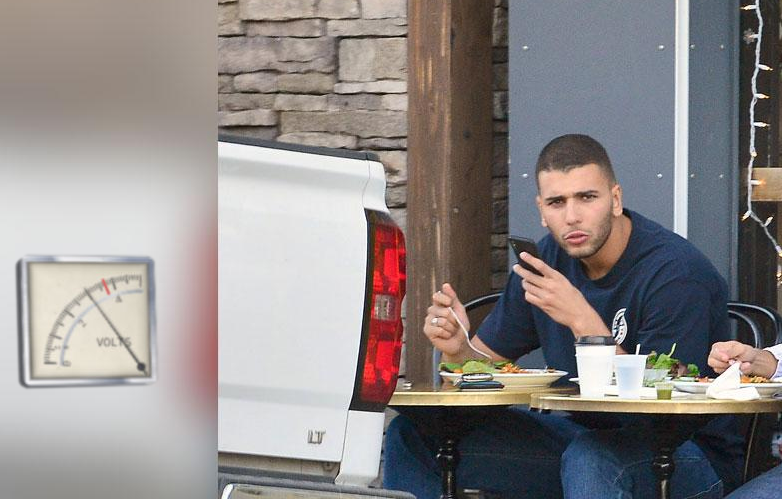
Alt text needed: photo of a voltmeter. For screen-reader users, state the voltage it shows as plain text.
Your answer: 3 V
